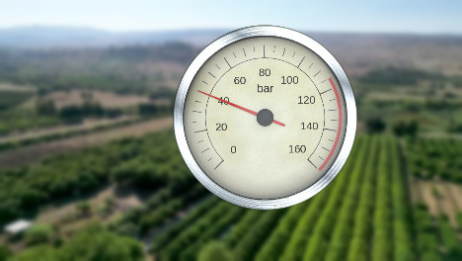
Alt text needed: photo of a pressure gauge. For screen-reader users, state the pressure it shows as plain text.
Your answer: 40 bar
